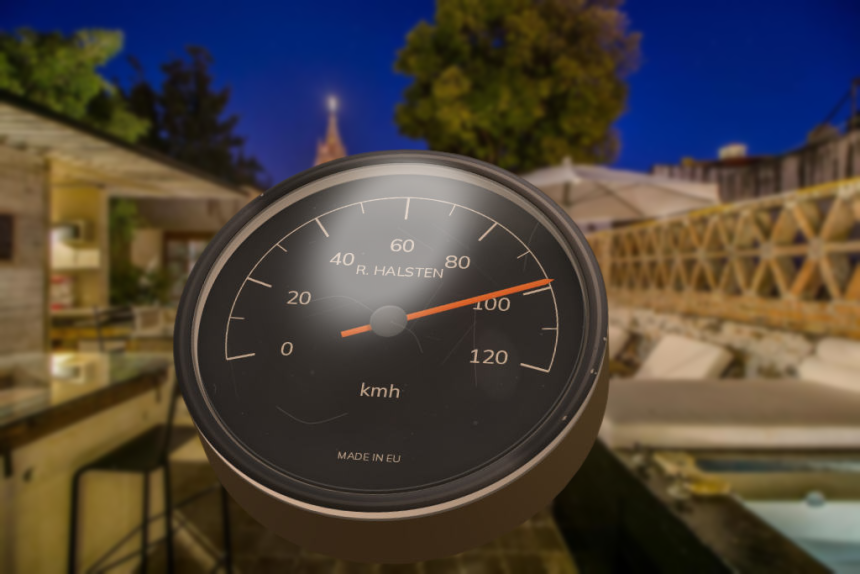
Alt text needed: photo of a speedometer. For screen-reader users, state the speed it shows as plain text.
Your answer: 100 km/h
